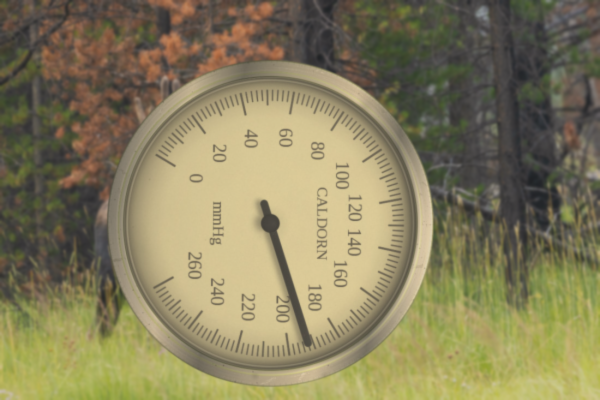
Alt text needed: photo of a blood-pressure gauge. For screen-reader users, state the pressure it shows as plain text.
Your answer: 192 mmHg
